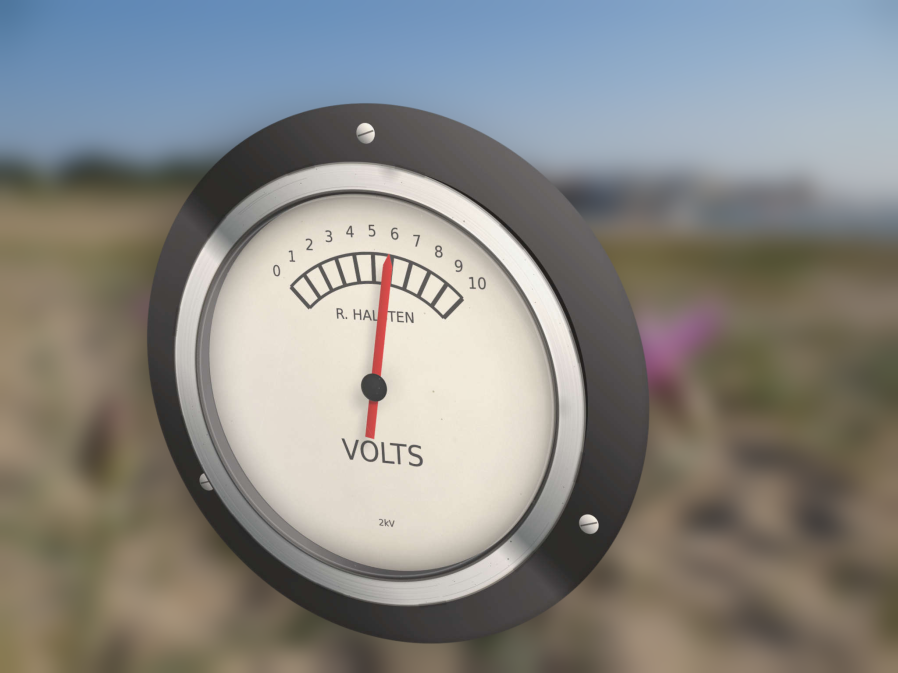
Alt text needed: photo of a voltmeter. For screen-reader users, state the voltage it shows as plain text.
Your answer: 6 V
